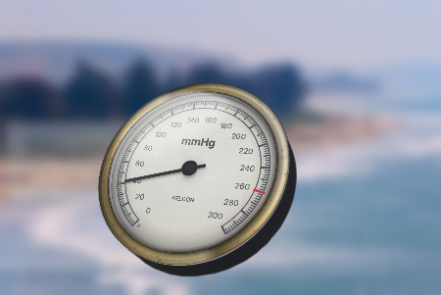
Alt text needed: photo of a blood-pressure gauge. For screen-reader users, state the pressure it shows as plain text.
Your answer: 40 mmHg
